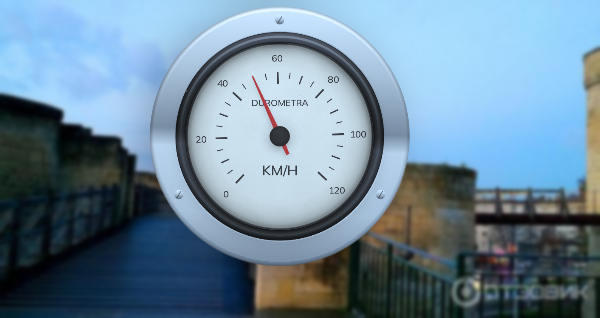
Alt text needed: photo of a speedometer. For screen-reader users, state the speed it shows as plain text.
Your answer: 50 km/h
